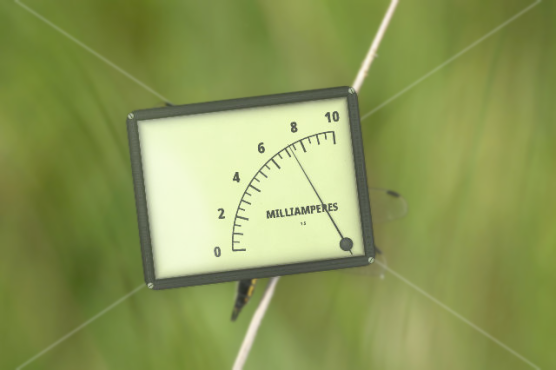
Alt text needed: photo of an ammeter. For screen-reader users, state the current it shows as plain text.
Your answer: 7.25 mA
